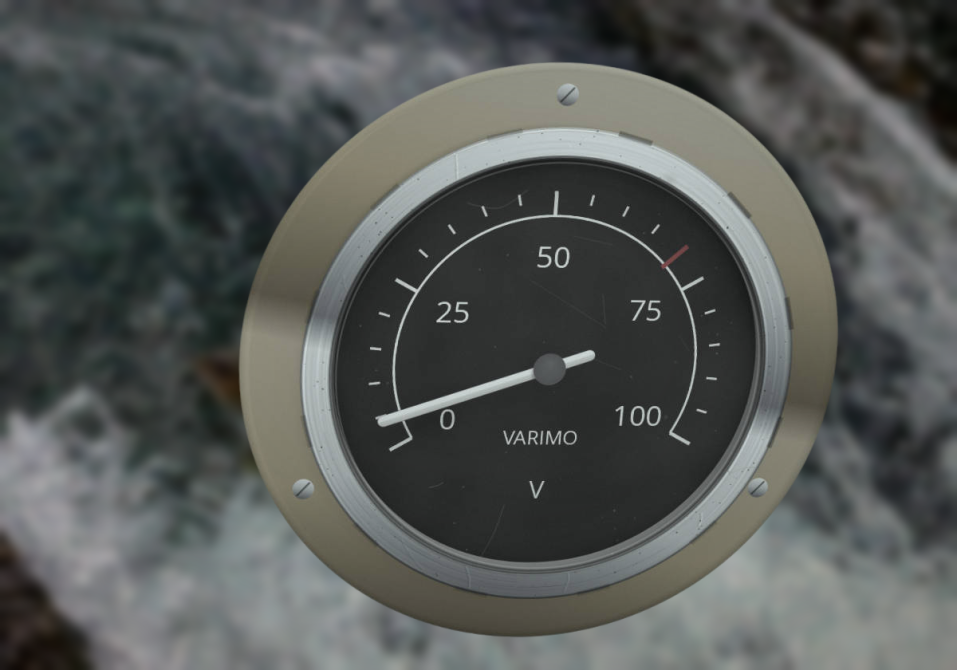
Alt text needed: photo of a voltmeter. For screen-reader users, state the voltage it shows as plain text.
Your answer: 5 V
